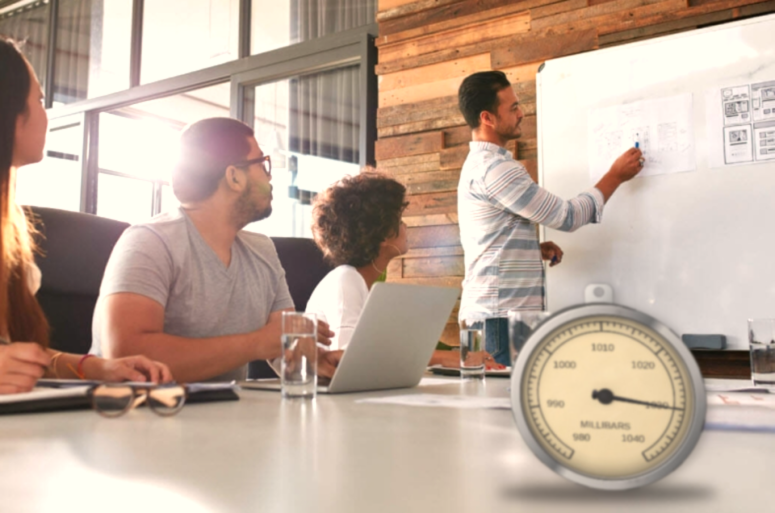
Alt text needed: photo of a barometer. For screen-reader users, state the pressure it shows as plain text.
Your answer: 1030 mbar
